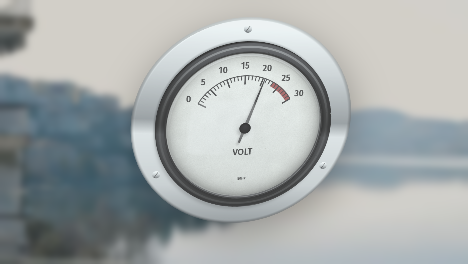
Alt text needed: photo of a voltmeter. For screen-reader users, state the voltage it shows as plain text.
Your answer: 20 V
